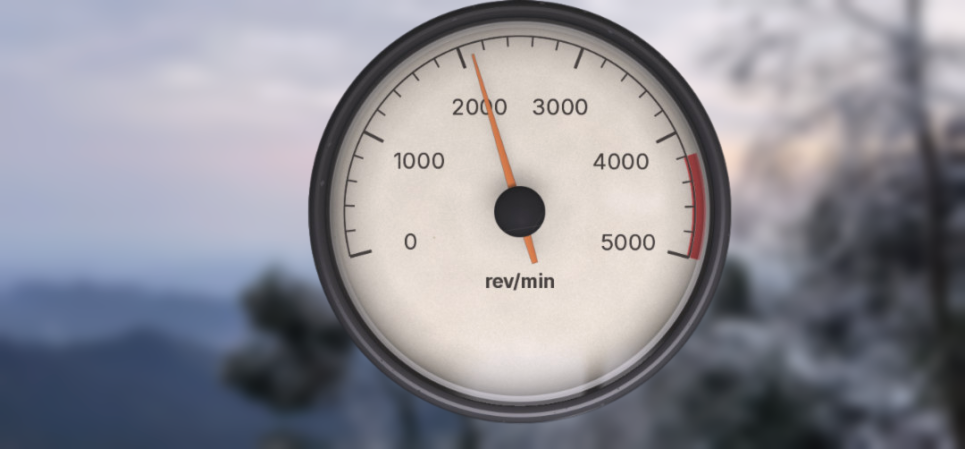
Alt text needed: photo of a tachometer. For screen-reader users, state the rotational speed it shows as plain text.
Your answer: 2100 rpm
